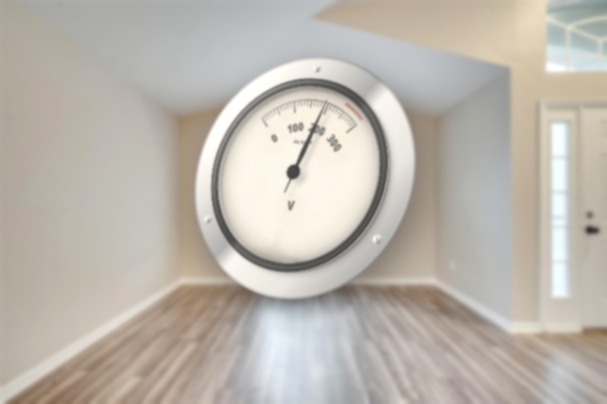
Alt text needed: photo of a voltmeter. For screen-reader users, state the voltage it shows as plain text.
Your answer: 200 V
